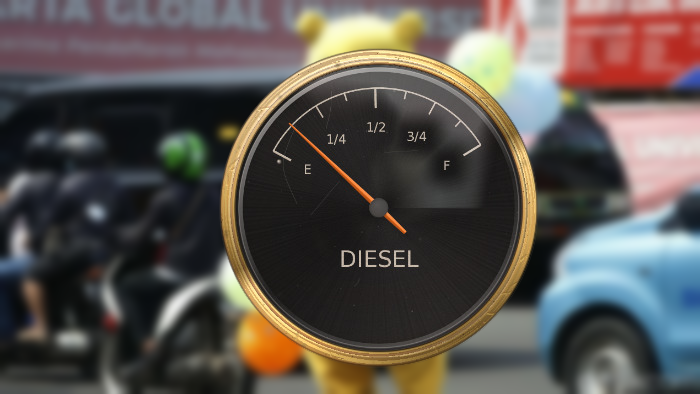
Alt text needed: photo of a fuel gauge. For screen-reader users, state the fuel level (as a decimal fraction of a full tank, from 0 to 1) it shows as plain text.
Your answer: 0.125
